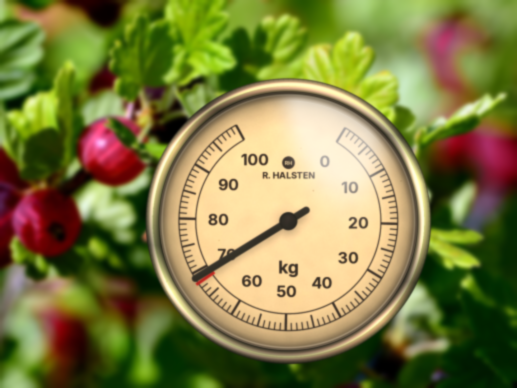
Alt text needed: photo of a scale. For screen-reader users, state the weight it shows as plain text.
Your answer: 69 kg
